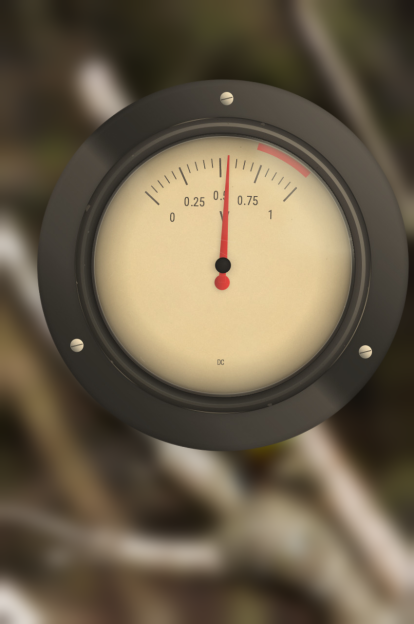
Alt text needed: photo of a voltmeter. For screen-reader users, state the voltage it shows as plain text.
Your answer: 0.55 V
